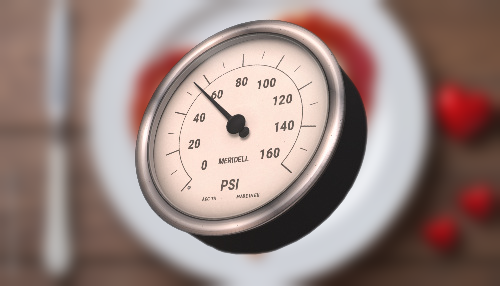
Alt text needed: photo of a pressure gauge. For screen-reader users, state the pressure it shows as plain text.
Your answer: 55 psi
